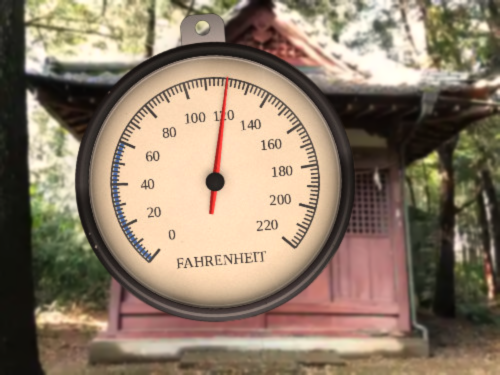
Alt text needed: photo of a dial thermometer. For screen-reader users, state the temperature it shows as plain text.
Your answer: 120 °F
